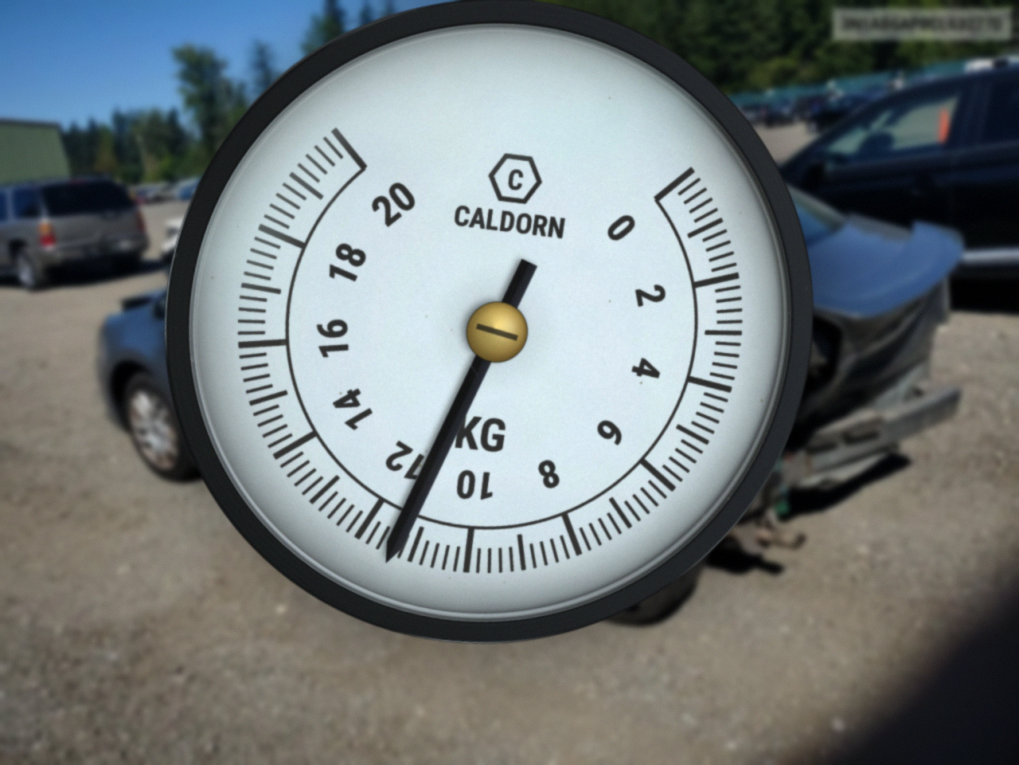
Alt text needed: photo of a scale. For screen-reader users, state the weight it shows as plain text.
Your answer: 11.4 kg
